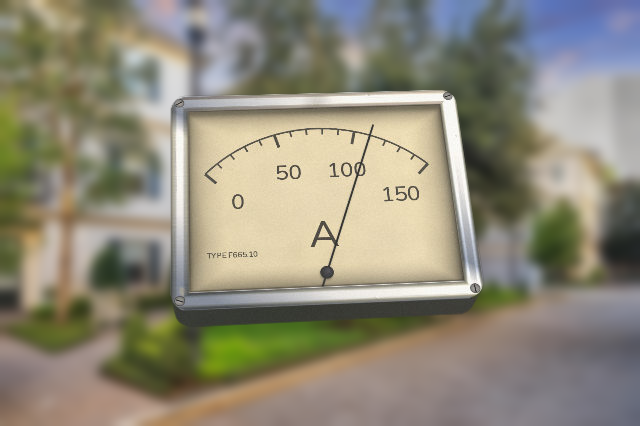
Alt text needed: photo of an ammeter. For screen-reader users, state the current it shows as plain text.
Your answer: 110 A
